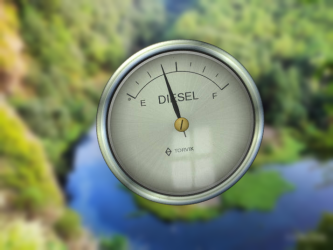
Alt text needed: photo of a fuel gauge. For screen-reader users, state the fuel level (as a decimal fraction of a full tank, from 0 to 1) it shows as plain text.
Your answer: 0.375
